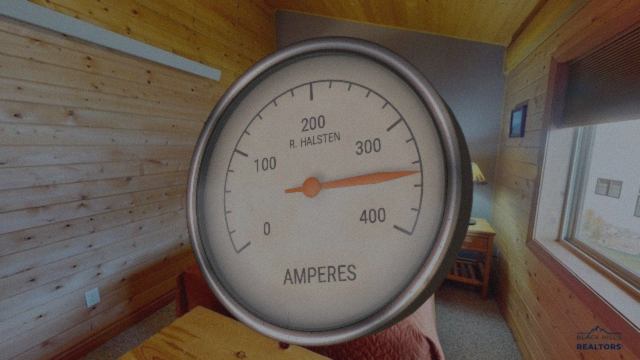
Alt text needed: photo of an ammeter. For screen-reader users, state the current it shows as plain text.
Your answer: 350 A
